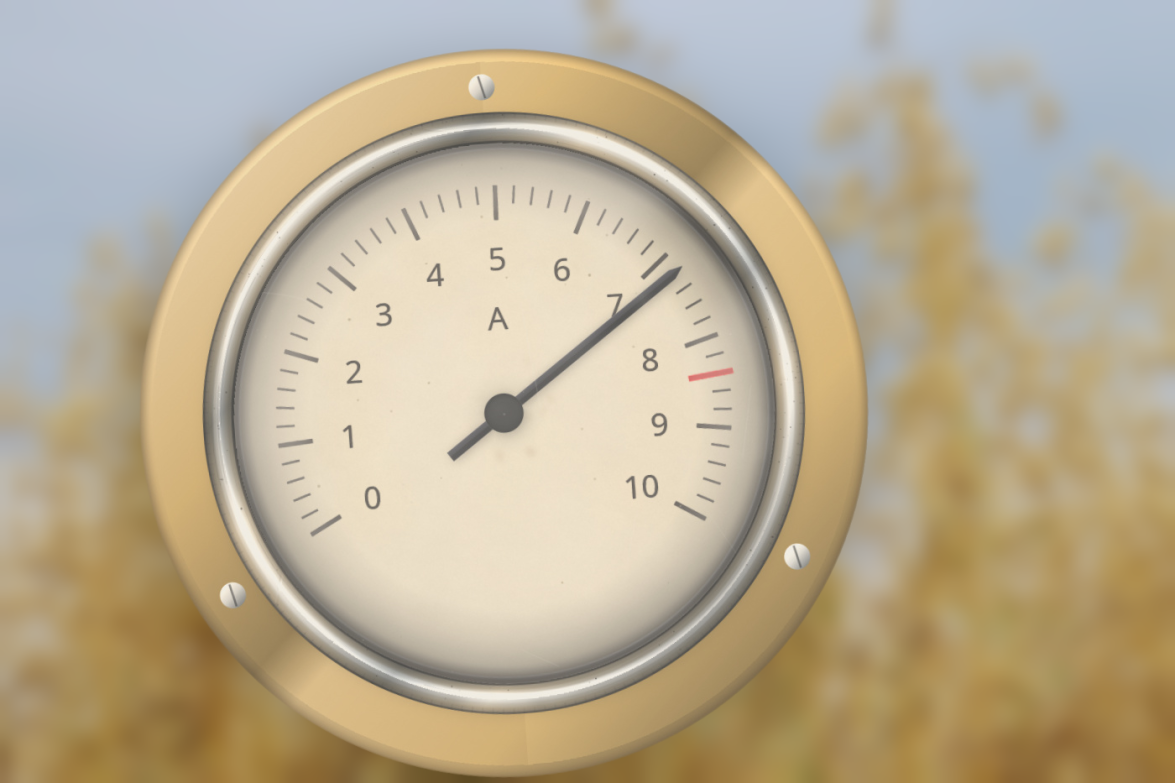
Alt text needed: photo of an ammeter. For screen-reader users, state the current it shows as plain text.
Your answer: 7.2 A
